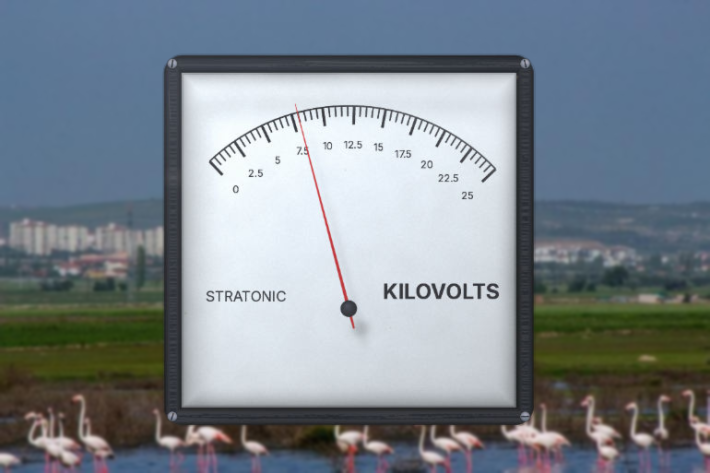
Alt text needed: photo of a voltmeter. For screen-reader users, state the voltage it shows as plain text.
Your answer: 8 kV
